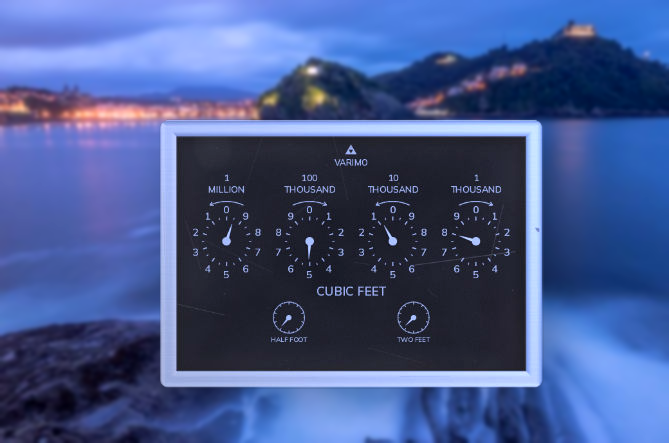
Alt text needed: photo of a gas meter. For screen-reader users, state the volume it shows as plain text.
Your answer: 950800 ft³
